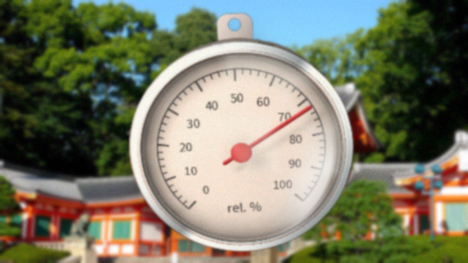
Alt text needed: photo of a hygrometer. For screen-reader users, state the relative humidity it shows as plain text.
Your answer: 72 %
